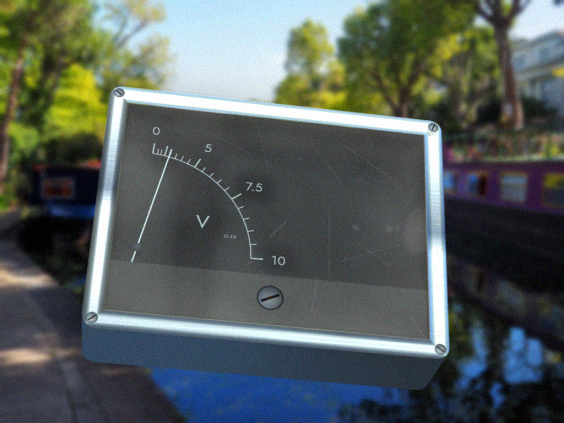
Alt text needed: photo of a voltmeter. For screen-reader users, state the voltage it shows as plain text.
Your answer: 3 V
